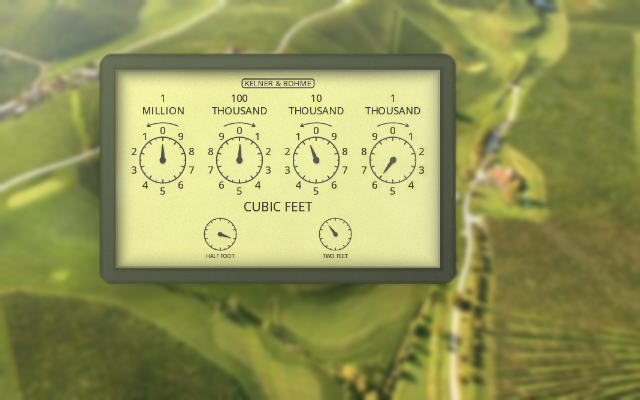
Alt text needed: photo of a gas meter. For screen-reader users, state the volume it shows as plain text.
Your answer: 600 ft³
